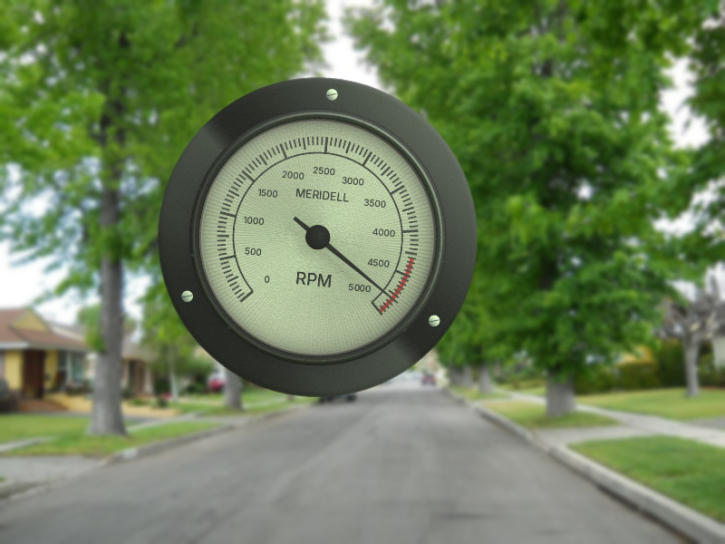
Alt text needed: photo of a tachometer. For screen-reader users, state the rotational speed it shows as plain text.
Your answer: 4800 rpm
